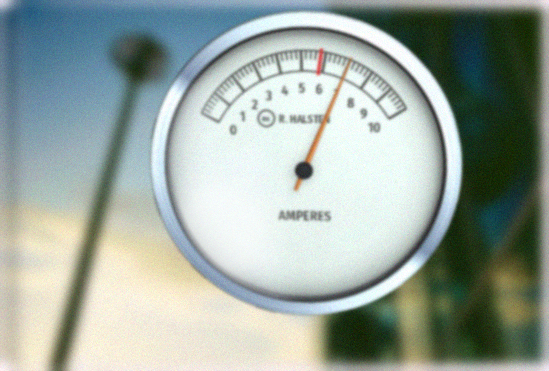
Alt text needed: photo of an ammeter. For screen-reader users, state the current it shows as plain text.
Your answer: 7 A
